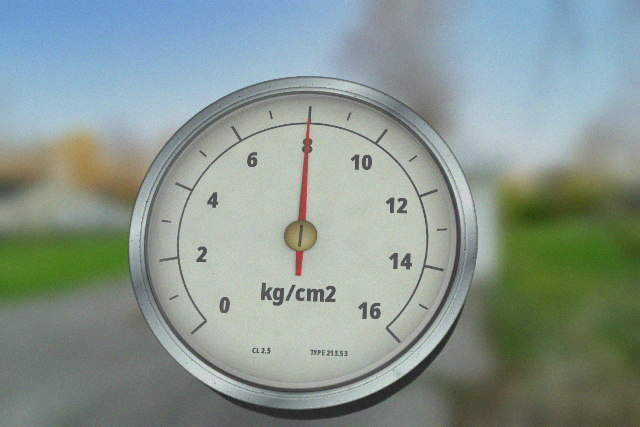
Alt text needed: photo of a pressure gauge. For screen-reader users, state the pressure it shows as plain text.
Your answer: 8 kg/cm²
